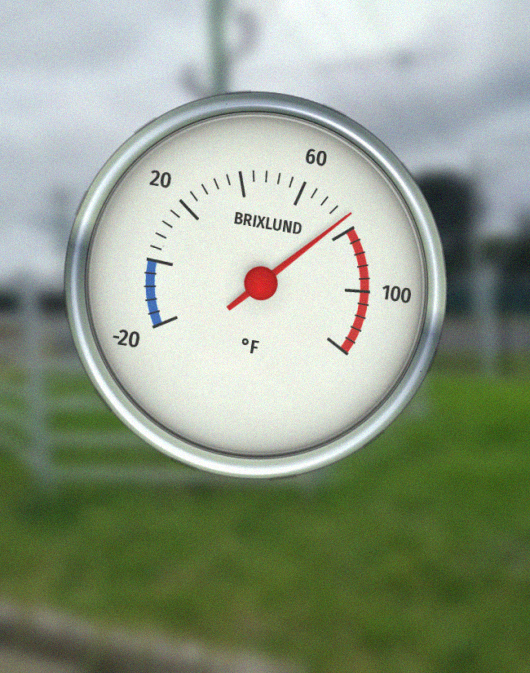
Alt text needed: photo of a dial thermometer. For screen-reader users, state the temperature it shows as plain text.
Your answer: 76 °F
